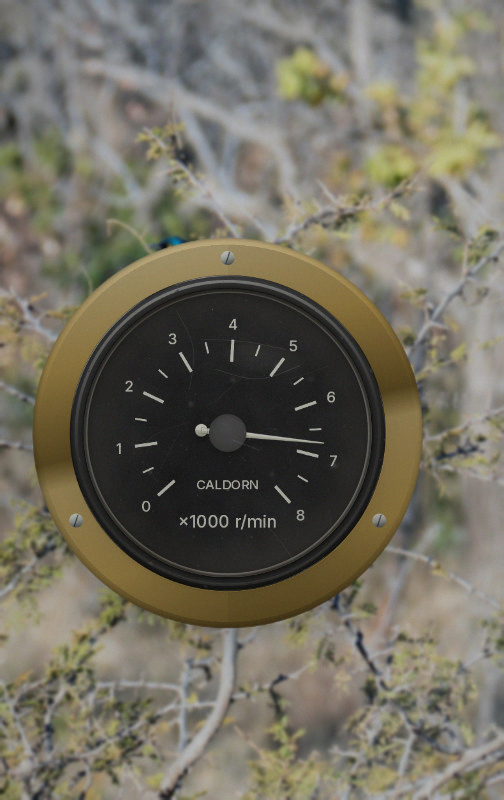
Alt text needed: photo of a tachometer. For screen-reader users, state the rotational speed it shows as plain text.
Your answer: 6750 rpm
